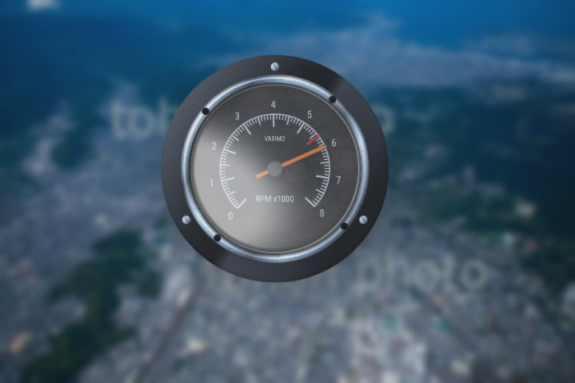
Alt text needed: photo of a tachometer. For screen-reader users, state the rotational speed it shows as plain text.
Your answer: 6000 rpm
